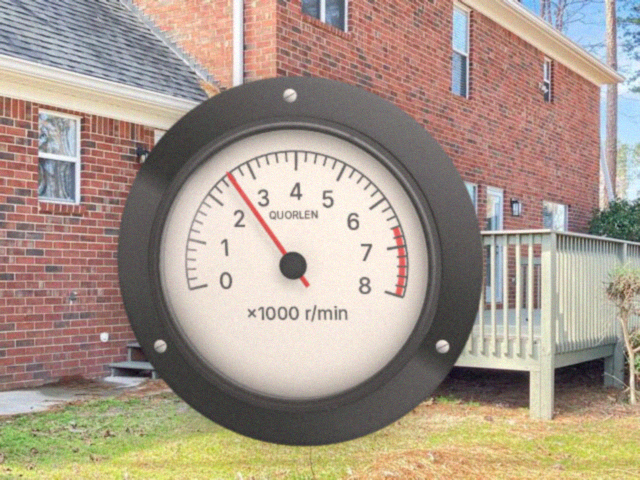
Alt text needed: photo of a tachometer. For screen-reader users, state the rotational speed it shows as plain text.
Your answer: 2600 rpm
